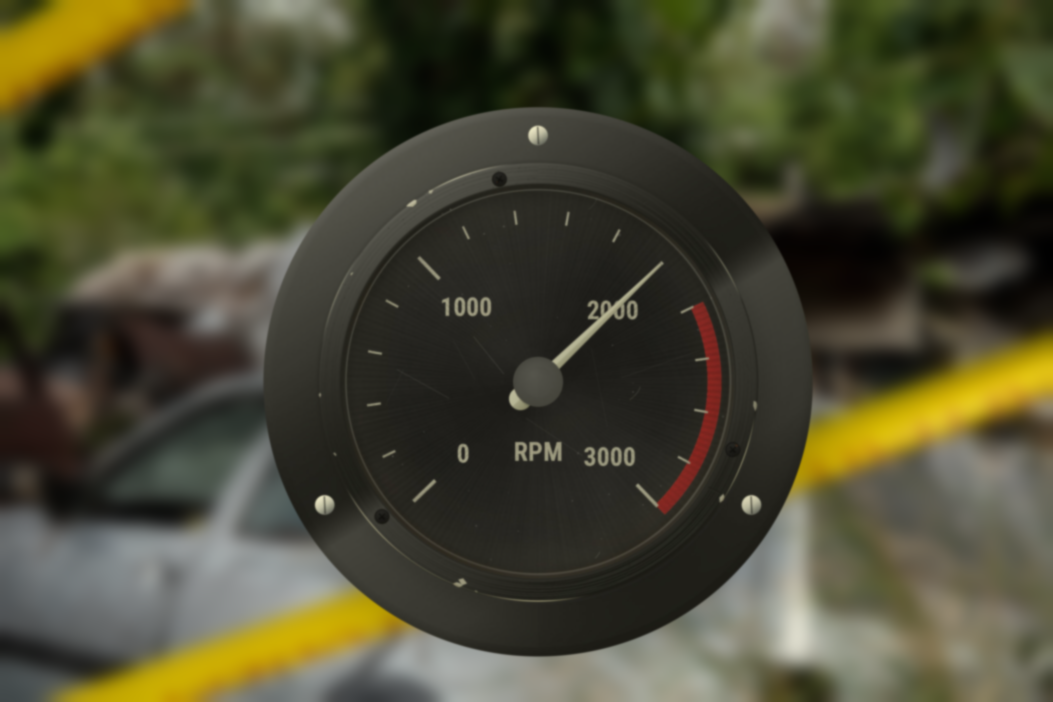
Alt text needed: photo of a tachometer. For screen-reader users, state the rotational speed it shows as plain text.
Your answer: 2000 rpm
